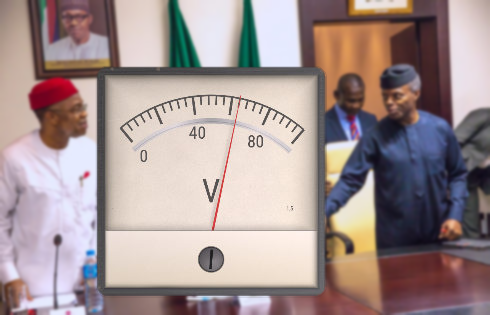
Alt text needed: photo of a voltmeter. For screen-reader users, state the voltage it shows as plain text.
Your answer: 64 V
